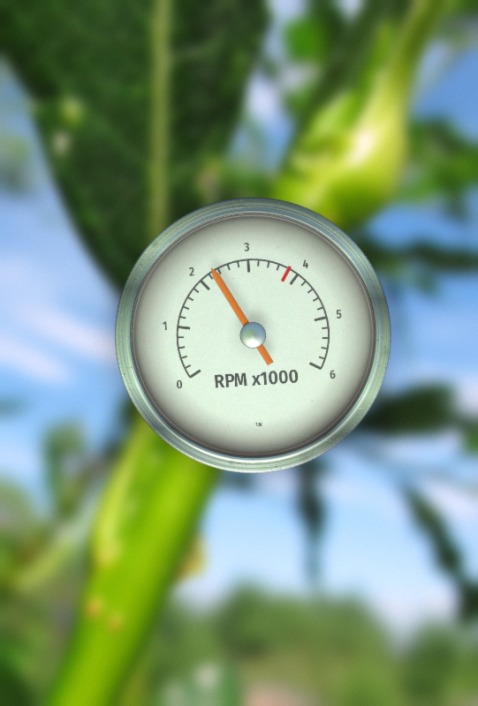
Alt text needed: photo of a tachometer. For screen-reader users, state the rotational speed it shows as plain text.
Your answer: 2300 rpm
